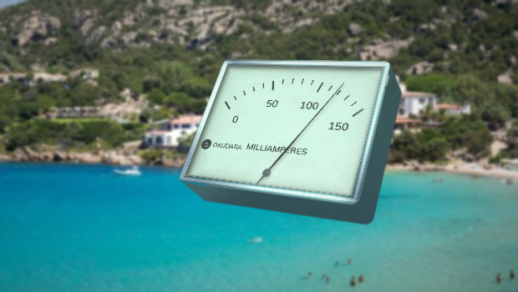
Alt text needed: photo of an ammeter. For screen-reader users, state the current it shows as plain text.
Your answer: 120 mA
